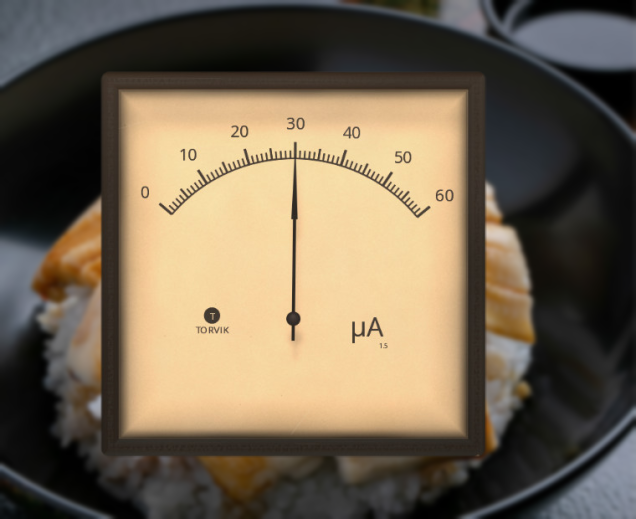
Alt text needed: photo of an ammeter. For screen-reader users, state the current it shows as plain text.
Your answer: 30 µA
